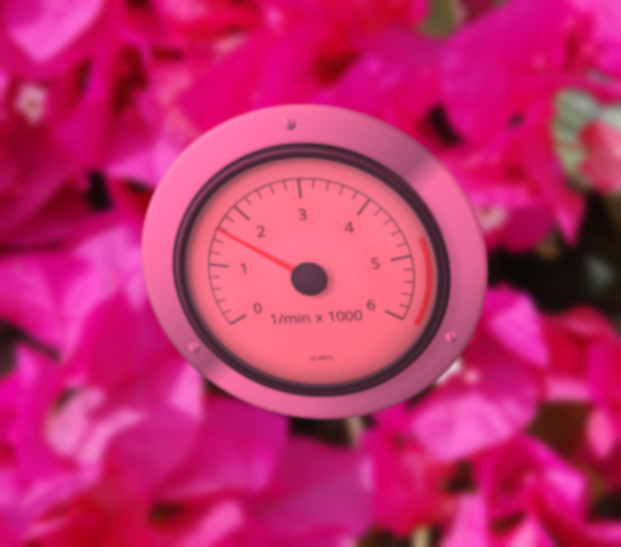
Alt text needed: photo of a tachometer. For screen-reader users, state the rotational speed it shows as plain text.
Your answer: 1600 rpm
